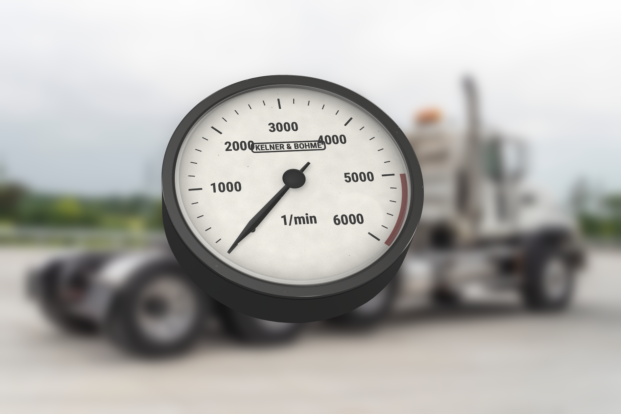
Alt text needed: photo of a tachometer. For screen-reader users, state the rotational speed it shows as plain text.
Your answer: 0 rpm
